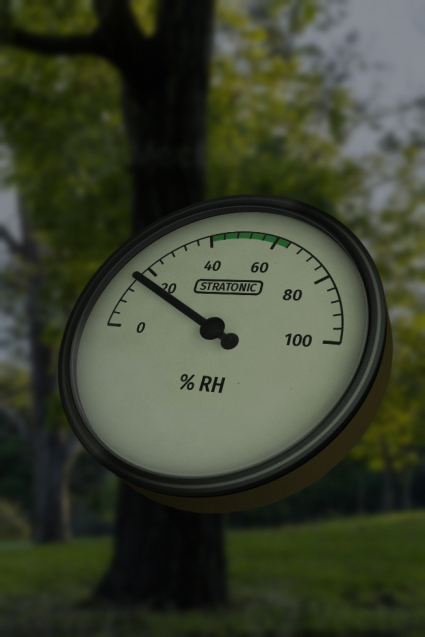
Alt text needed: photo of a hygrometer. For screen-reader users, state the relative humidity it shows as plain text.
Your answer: 16 %
